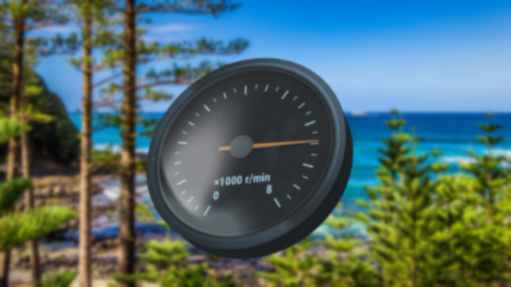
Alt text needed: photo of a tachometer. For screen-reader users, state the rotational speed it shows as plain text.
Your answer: 6500 rpm
